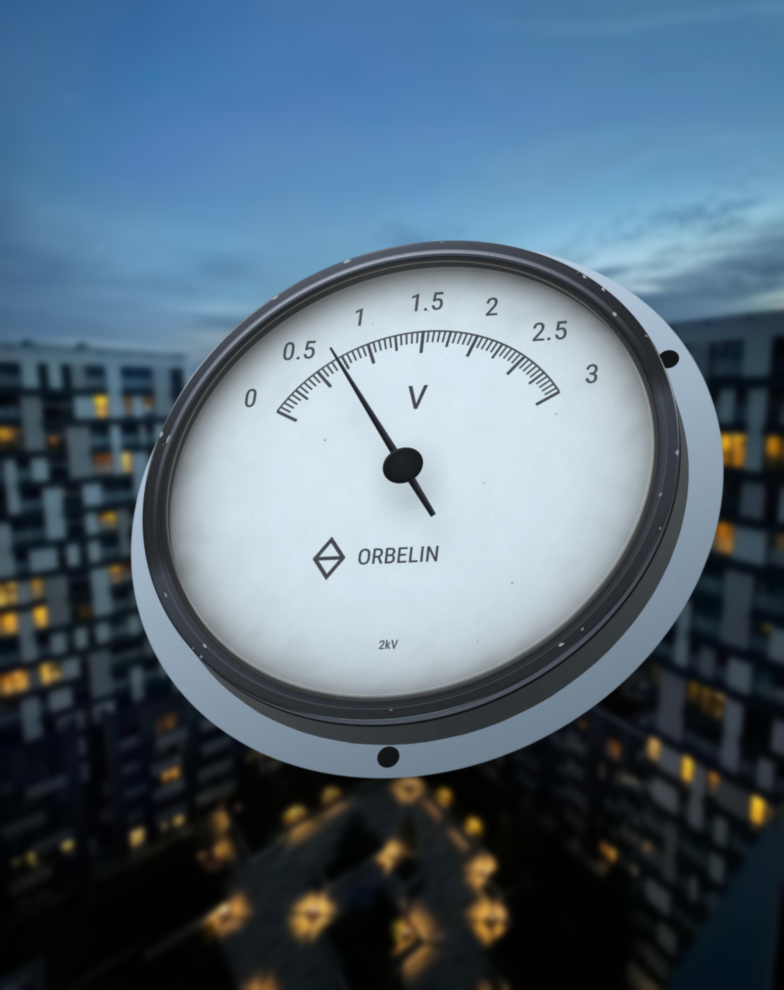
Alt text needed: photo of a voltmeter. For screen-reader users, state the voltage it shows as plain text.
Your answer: 0.7 V
